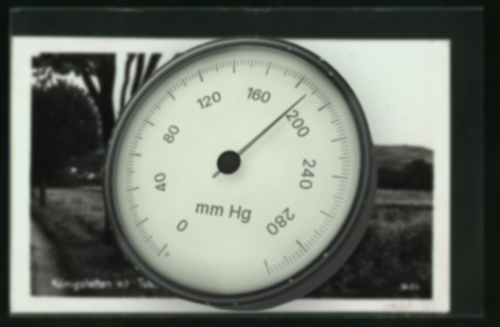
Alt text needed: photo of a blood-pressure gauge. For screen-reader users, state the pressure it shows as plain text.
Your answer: 190 mmHg
